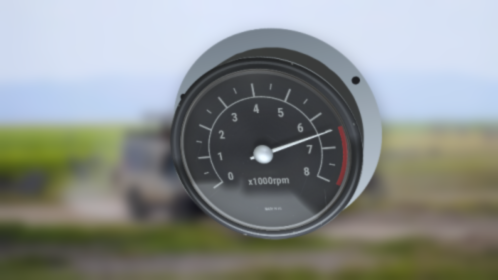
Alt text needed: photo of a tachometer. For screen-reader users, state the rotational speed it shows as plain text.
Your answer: 6500 rpm
